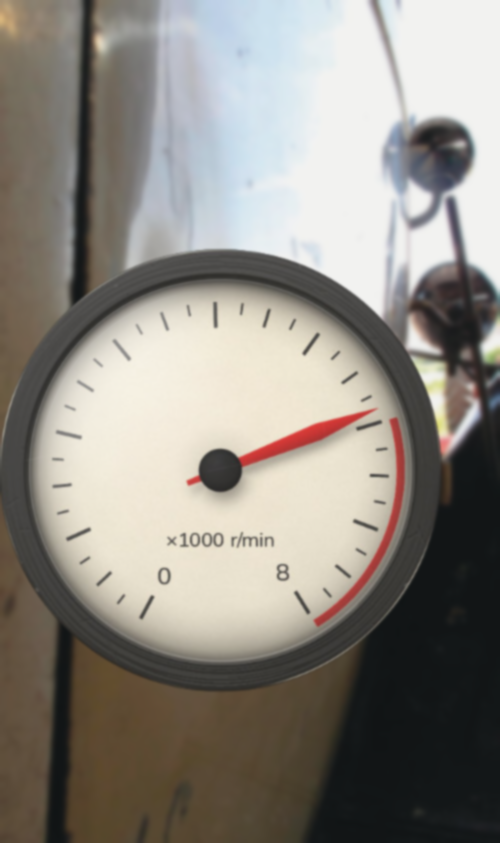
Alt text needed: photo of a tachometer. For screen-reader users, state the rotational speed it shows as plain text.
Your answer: 5875 rpm
